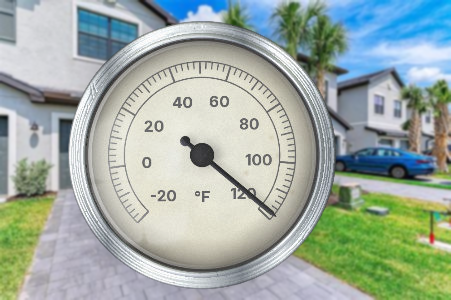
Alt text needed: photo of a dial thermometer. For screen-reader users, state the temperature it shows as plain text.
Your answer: 118 °F
